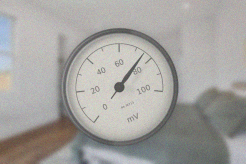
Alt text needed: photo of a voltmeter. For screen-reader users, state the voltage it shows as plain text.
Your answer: 75 mV
